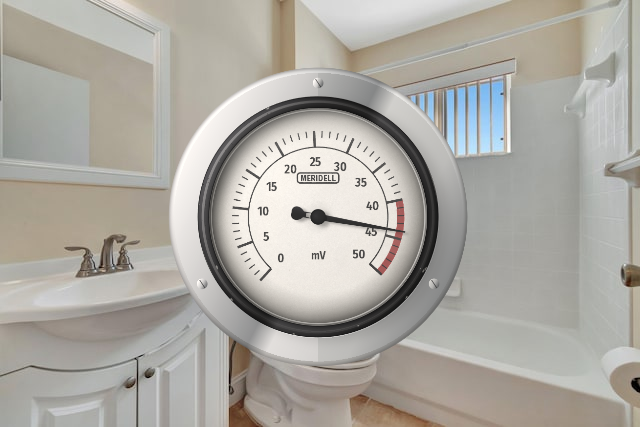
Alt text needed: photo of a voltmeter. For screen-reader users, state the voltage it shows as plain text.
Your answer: 44 mV
